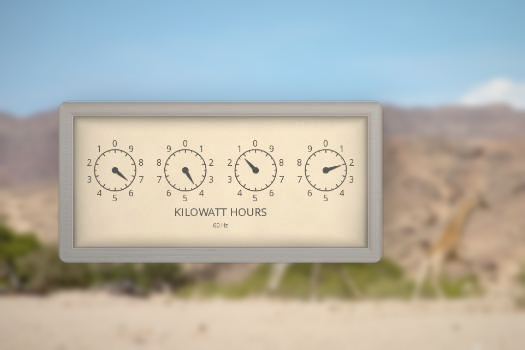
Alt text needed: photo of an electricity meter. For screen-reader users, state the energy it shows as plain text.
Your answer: 6412 kWh
